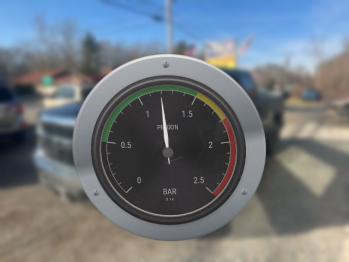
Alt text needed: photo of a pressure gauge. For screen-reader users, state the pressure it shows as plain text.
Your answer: 1.2 bar
